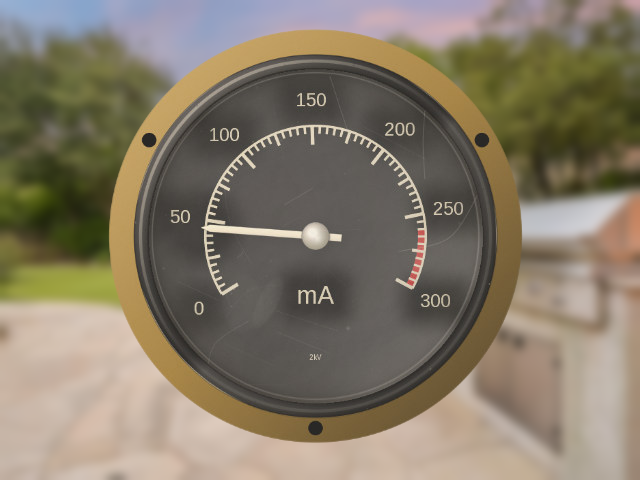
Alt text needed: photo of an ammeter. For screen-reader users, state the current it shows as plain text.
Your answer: 45 mA
